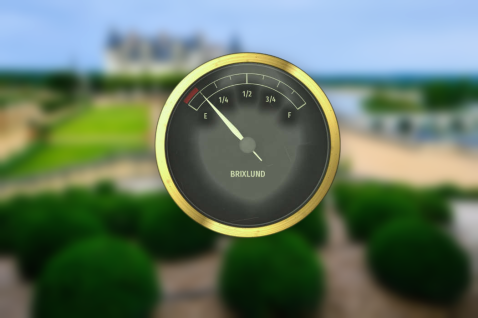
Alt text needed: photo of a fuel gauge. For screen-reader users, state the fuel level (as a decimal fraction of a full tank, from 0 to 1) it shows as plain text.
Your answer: 0.125
